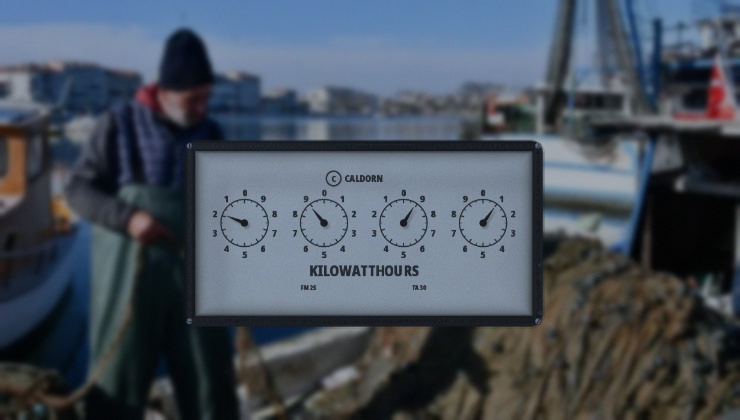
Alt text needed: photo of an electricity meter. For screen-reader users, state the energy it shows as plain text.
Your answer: 1891 kWh
